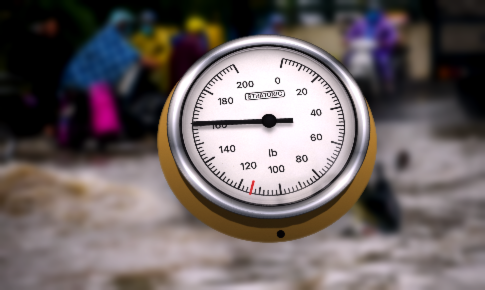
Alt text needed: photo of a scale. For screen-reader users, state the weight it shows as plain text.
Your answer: 160 lb
